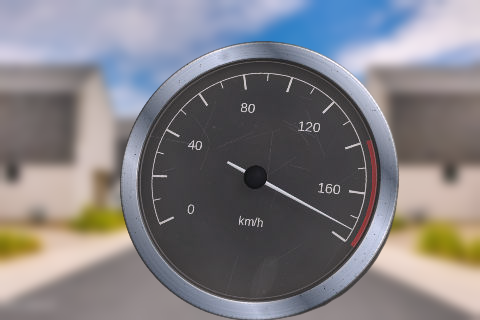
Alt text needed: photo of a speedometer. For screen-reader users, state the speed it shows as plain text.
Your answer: 175 km/h
